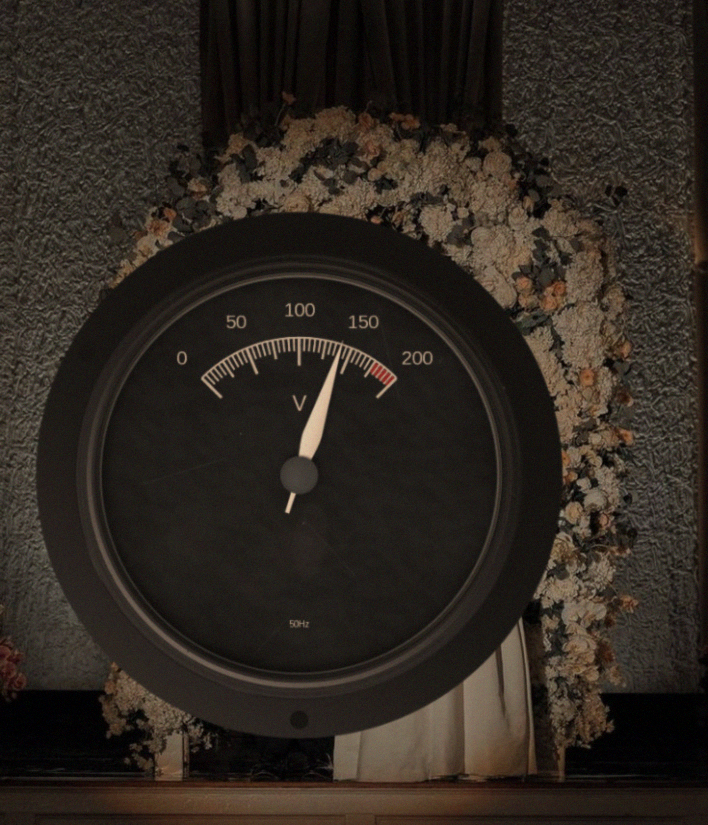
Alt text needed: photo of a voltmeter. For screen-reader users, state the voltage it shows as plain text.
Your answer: 140 V
